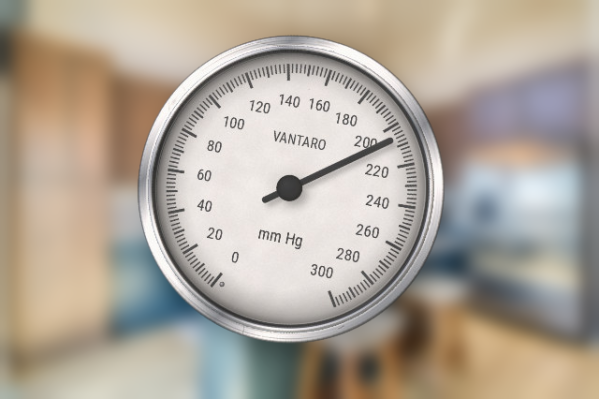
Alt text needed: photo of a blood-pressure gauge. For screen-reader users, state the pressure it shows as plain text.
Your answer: 206 mmHg
